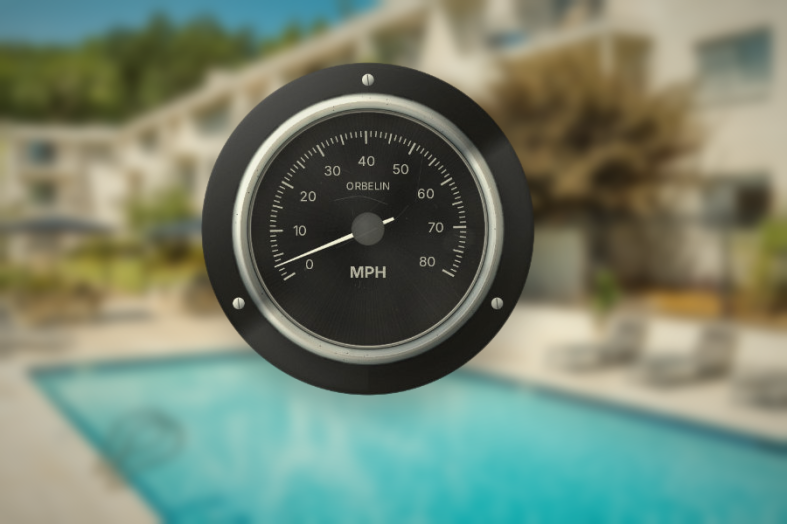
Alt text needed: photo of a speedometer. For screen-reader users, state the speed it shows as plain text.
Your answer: 3 mph
